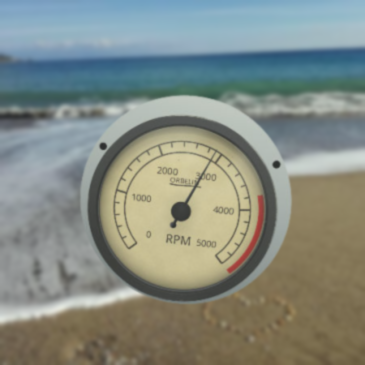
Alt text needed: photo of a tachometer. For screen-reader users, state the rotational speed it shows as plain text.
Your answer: 2900 rpm
